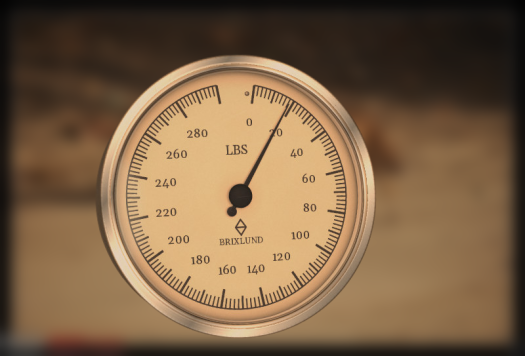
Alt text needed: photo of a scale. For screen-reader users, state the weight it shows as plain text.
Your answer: 18 lb
